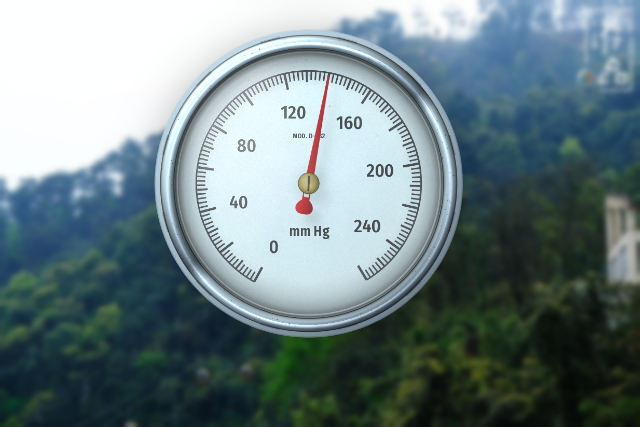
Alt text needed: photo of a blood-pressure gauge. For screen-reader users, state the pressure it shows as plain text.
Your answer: 140 mmHg
